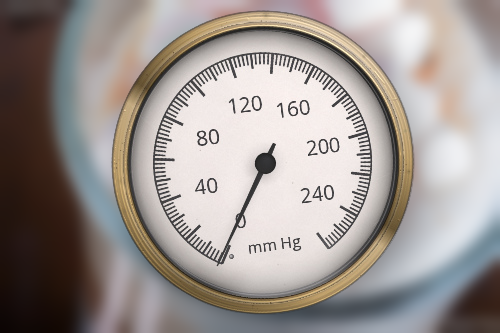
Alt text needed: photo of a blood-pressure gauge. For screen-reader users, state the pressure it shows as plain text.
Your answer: 2 mmHg
